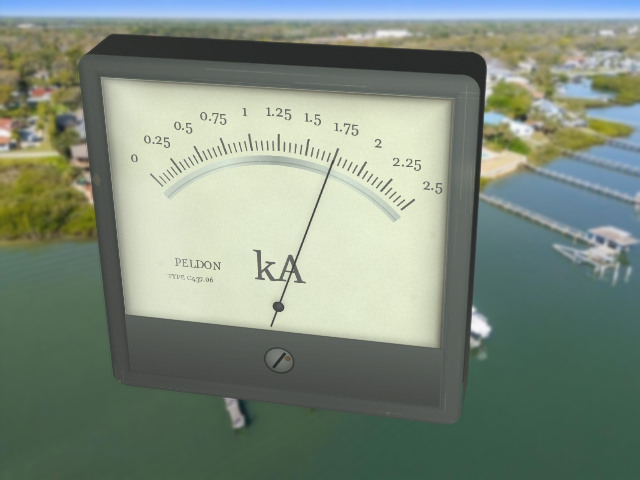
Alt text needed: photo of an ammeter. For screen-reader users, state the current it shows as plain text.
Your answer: 1.75 kA
